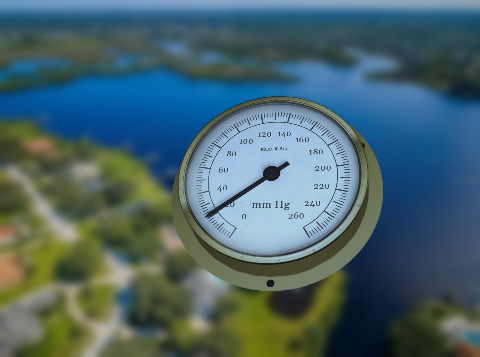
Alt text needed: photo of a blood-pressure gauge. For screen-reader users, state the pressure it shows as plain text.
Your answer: 20 mmHg
